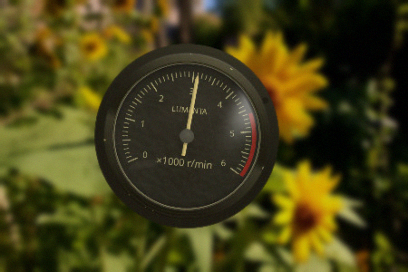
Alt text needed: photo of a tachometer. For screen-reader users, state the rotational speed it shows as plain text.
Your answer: 3100 rpm
